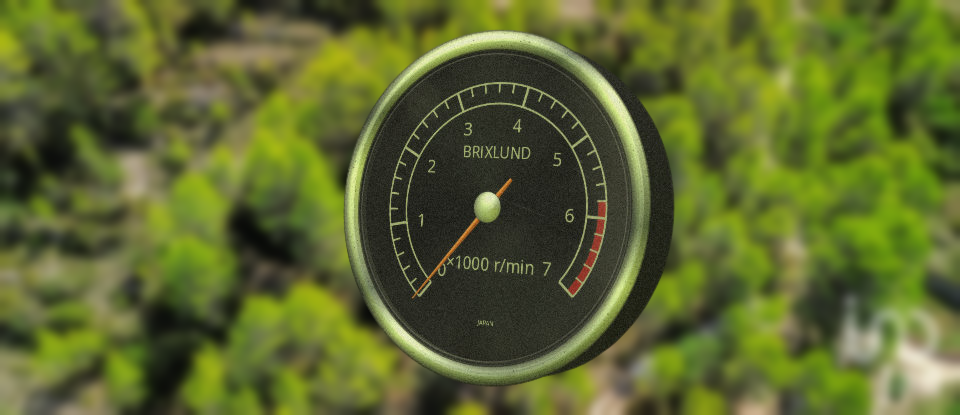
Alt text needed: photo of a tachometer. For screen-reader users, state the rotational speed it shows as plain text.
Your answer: 0 rpm
